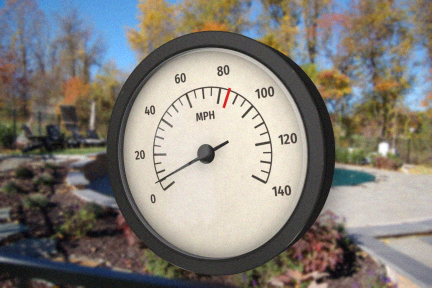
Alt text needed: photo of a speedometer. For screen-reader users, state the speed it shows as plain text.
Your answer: 5 mph
